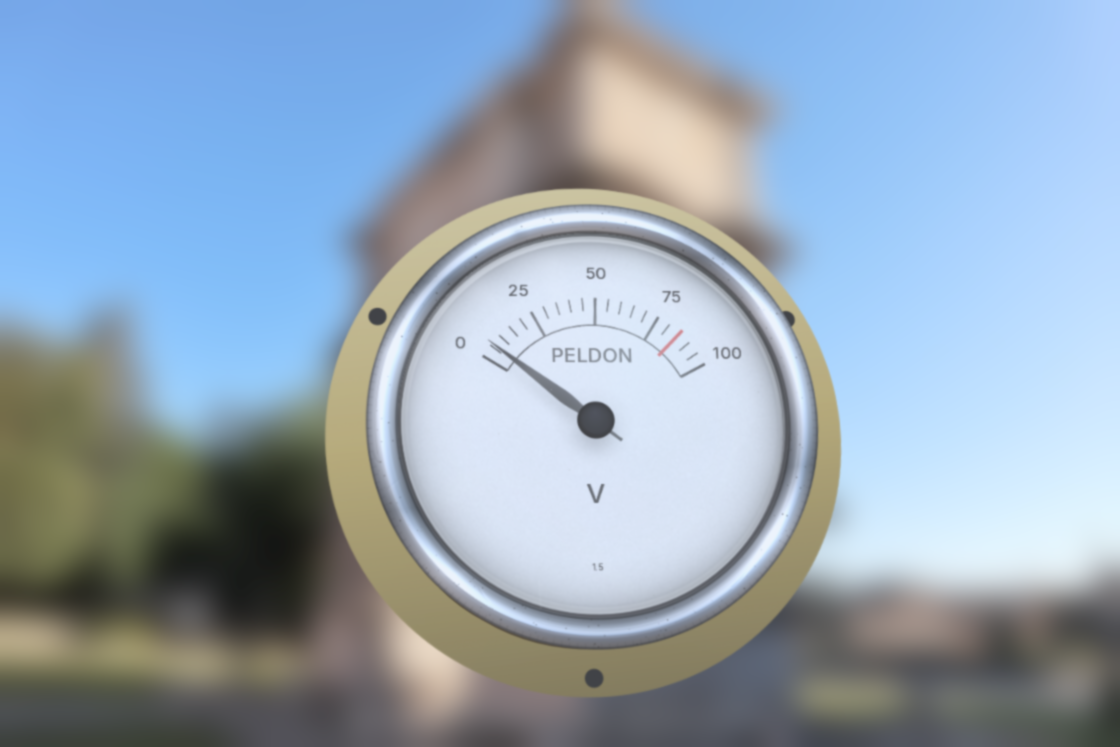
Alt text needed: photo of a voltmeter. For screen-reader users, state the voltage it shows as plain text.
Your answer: 5 V
